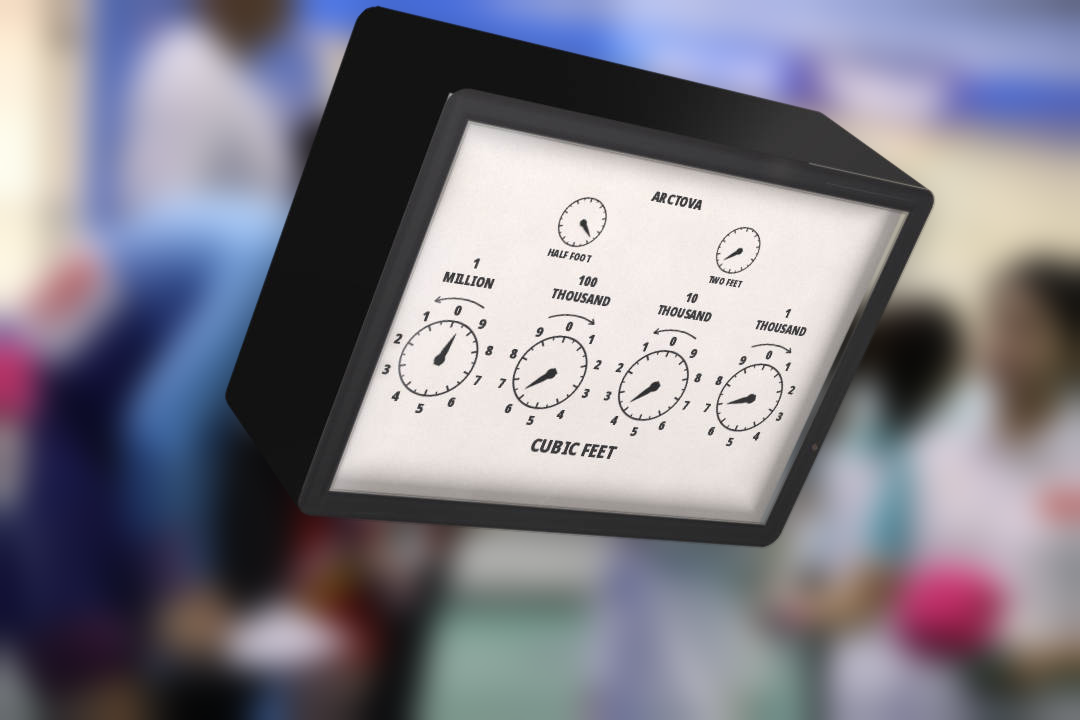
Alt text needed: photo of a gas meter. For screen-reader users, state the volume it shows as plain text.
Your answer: 963700 ft³
